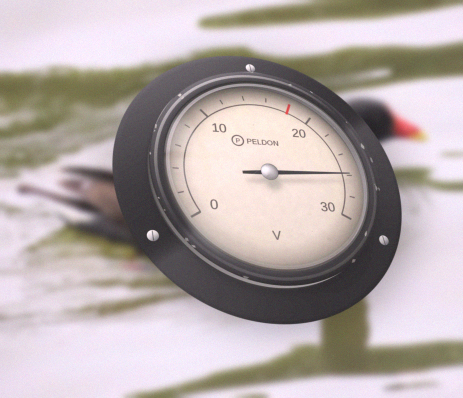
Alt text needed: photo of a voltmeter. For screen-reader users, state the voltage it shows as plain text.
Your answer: 26 V
